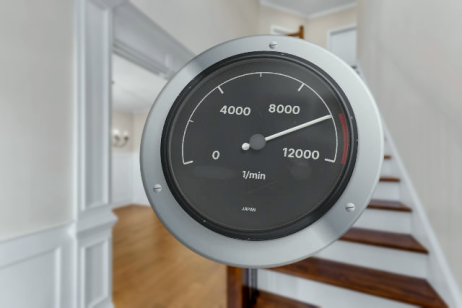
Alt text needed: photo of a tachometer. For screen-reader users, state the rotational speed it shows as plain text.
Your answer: 10000 rpm
